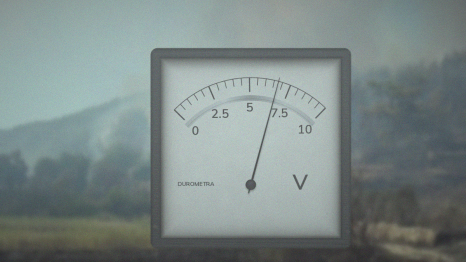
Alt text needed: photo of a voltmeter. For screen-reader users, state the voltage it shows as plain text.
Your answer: 6.75 V
